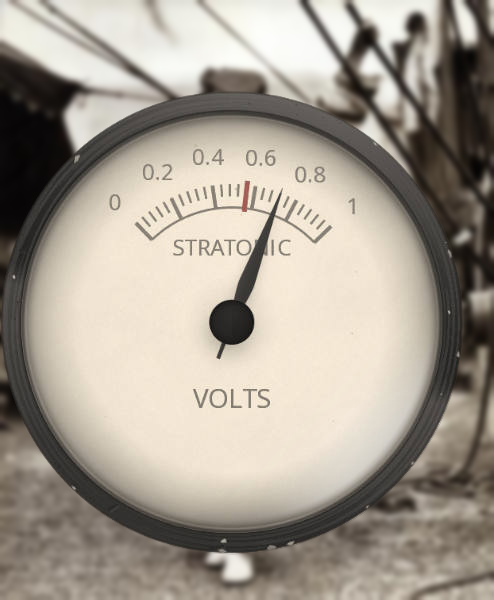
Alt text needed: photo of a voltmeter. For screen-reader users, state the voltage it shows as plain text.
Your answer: 0.72 V
